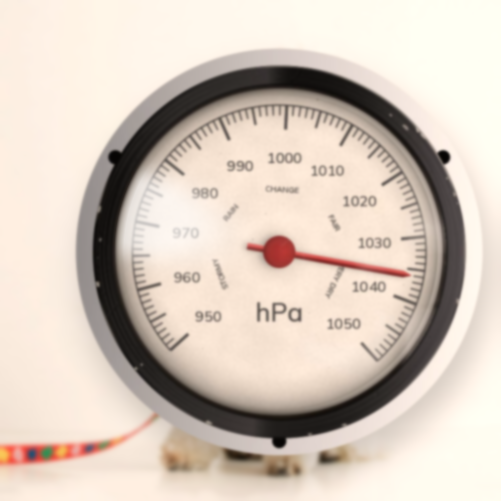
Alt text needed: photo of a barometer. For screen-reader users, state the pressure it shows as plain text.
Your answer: 1036 hPa
